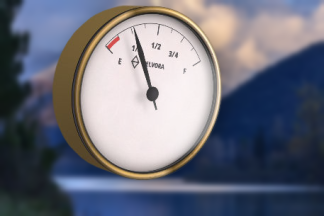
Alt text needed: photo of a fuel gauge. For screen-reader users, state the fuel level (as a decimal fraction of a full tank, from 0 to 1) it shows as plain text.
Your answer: 0.25
